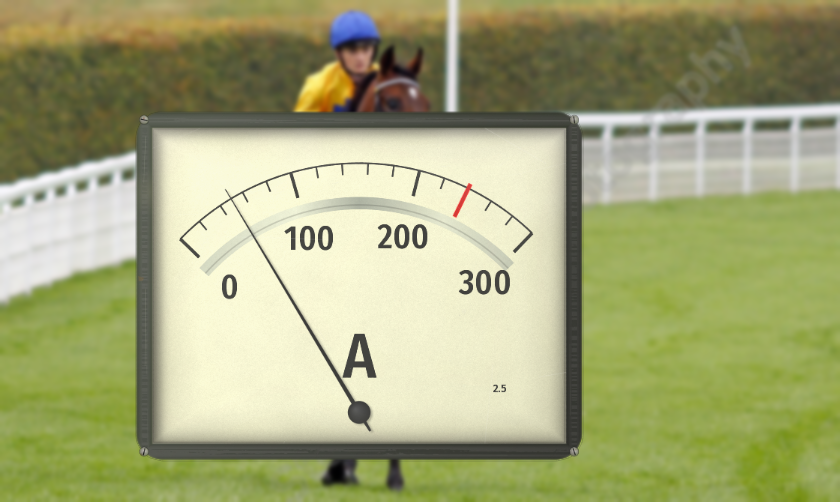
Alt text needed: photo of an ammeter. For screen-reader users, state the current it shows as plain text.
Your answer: 50 A
